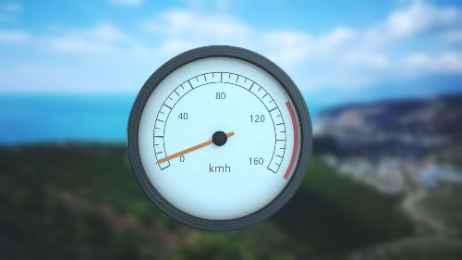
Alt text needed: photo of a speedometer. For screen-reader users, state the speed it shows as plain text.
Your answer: 5 km/h
